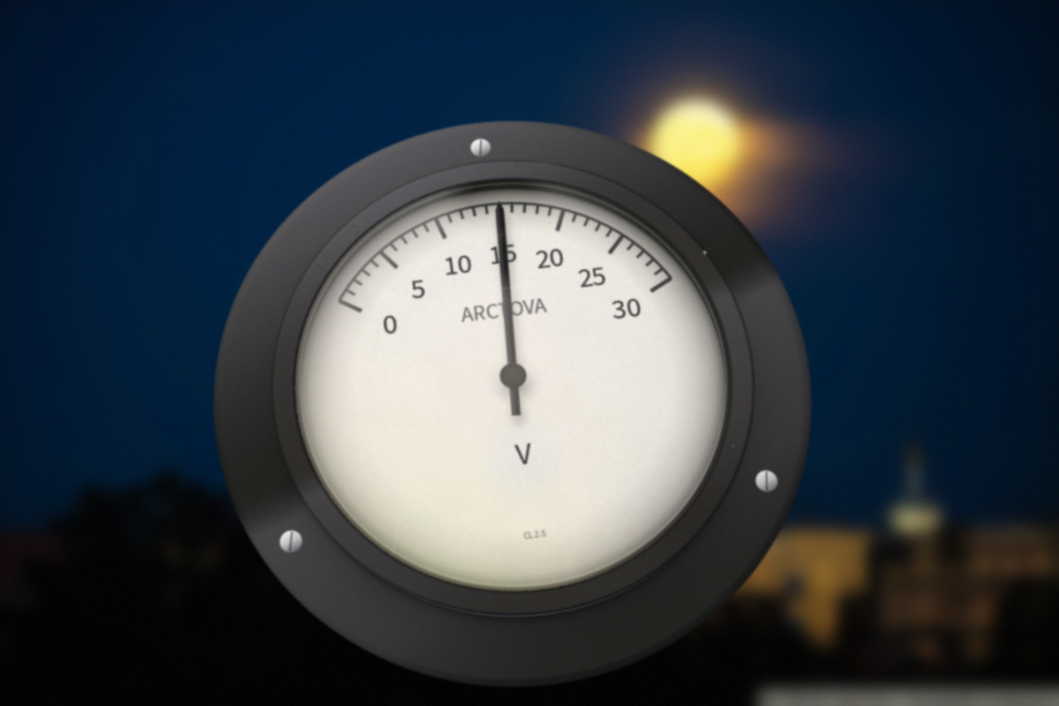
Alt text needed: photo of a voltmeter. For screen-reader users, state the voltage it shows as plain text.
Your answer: 15 V
